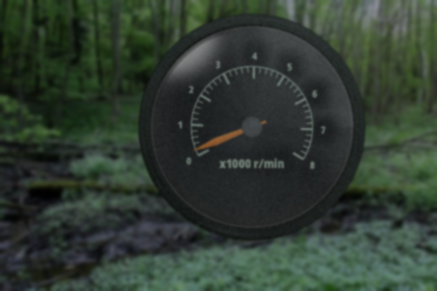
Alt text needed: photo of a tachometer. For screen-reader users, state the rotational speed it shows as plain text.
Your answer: 200 rpm
